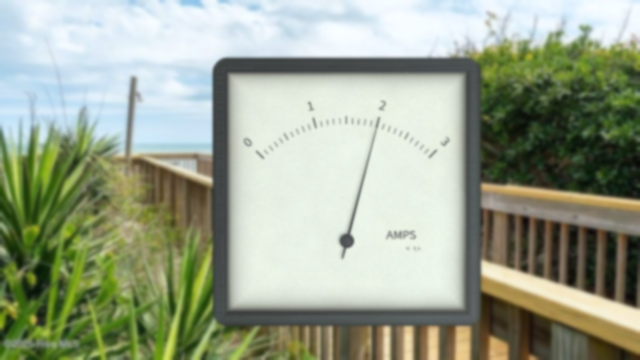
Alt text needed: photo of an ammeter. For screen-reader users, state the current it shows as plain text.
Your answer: 2 A
